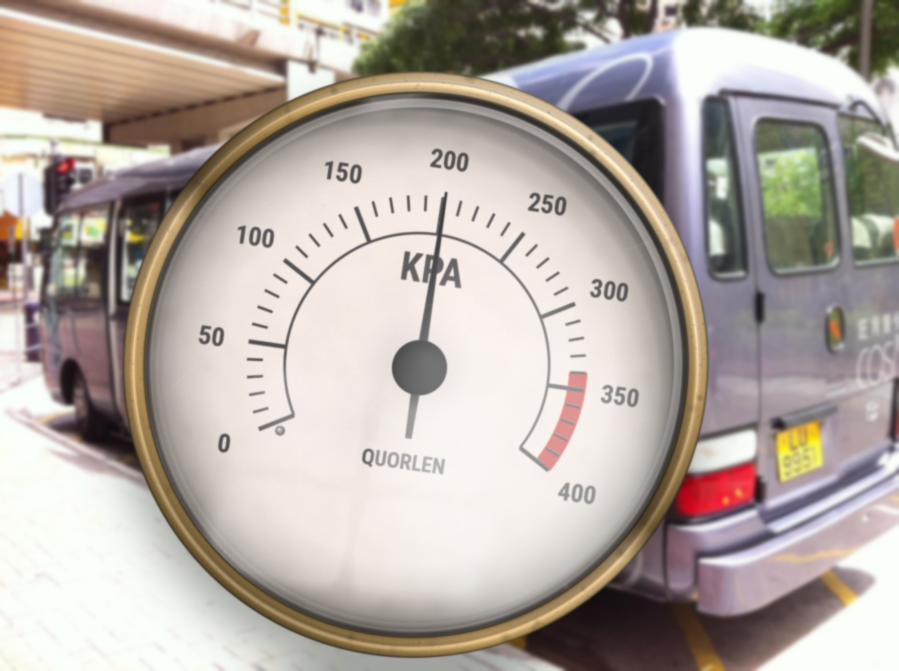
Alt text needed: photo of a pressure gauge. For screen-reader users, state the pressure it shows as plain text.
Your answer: 200 kPa
